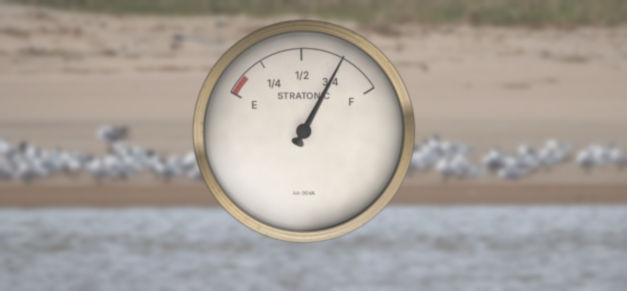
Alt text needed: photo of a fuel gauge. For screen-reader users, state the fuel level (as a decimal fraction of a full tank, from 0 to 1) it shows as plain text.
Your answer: 0.75
